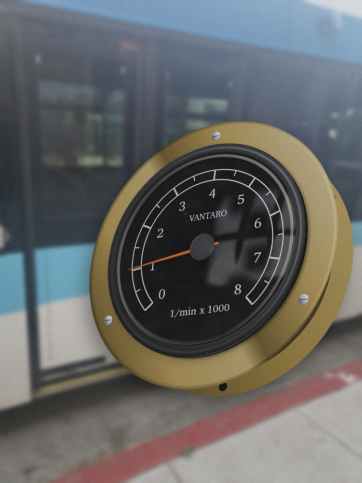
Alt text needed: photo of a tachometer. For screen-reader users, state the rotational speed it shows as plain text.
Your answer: 1000 rpm
